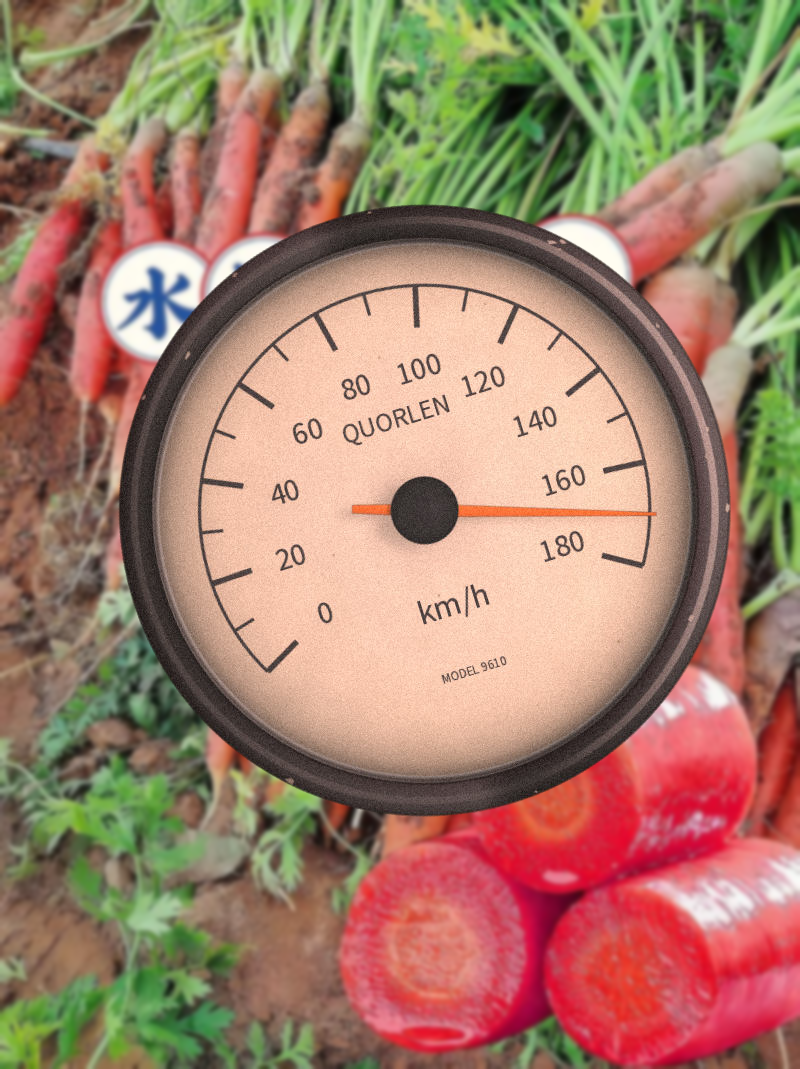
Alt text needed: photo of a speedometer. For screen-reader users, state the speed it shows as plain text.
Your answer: 170 km/h
